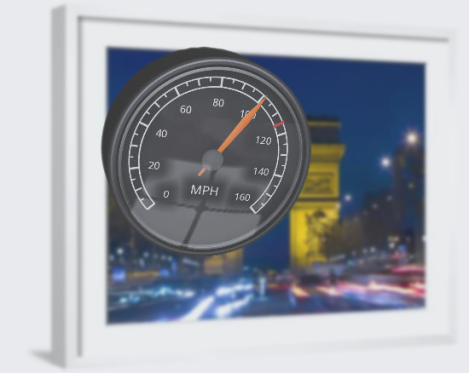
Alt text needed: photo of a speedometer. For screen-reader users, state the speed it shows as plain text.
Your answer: 100 mph
